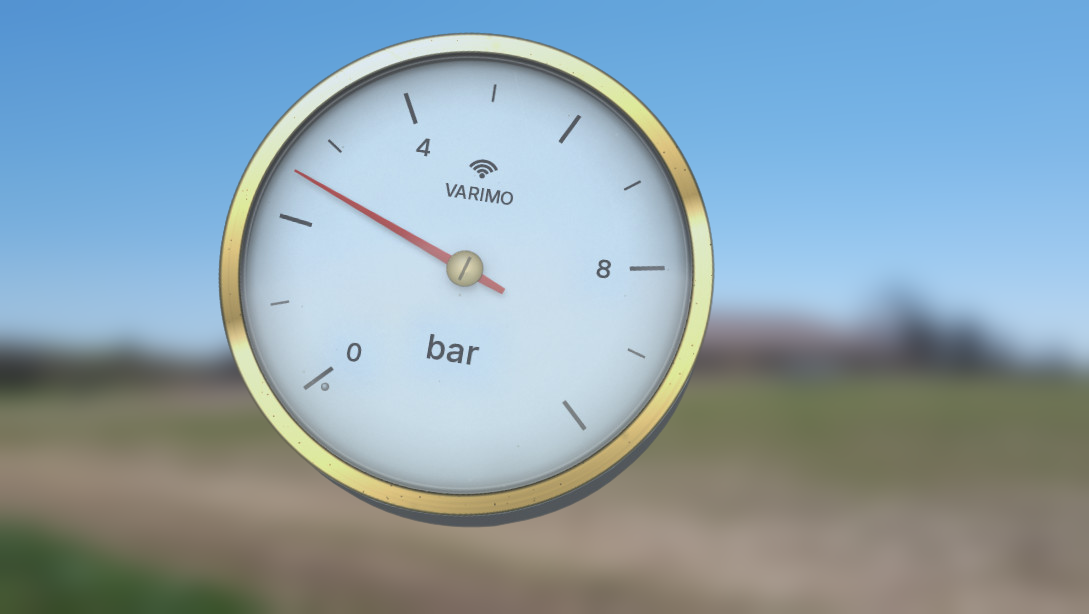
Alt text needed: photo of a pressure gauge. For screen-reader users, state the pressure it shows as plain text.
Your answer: 2.5 bar
